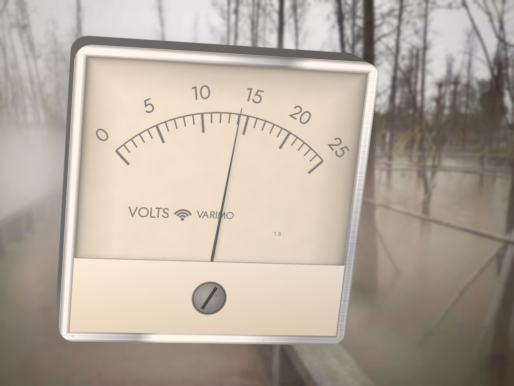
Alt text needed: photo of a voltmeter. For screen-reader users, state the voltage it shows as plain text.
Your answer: 14 V
